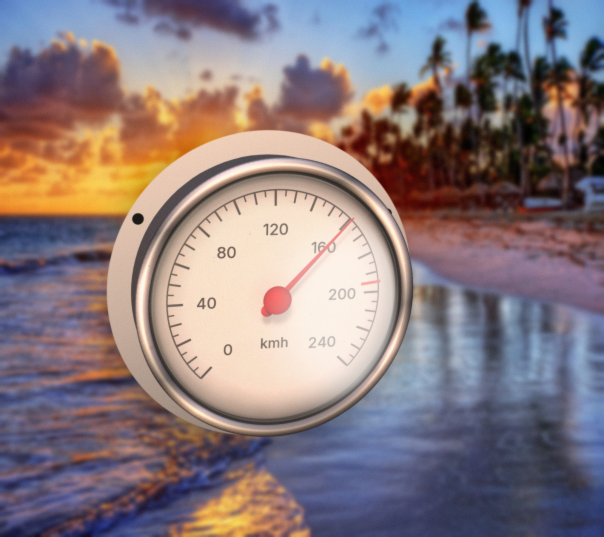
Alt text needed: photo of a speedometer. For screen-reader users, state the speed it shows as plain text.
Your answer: 160 km/h
